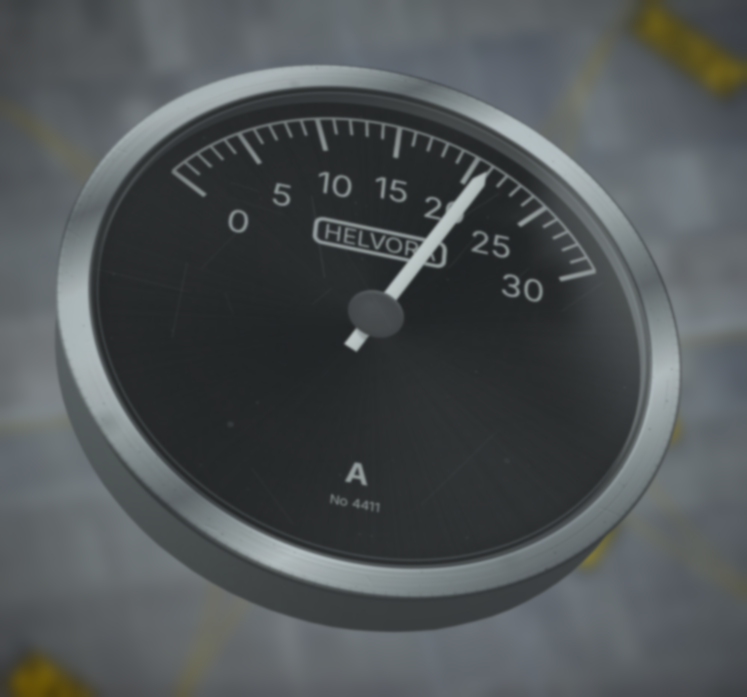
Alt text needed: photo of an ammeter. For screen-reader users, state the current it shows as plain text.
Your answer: 21 A
